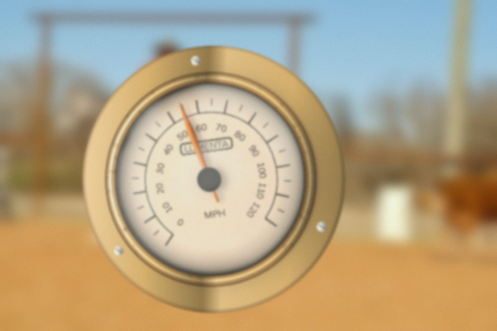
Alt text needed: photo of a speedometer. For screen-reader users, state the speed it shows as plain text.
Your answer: 55 mph
